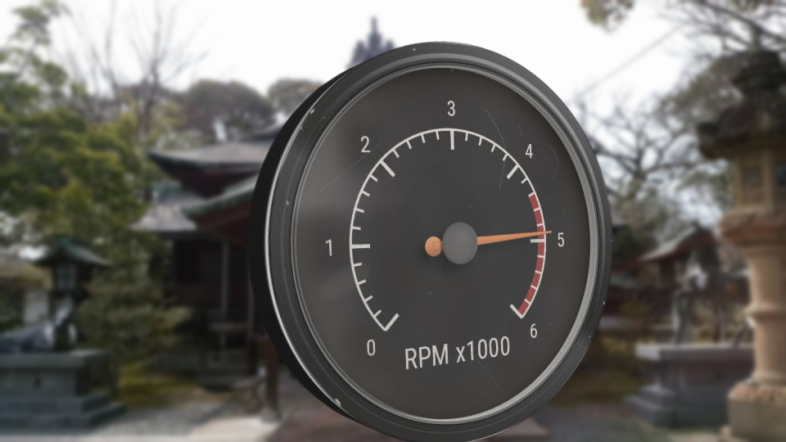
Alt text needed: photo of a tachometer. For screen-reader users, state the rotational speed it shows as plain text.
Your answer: 4900 rpm
